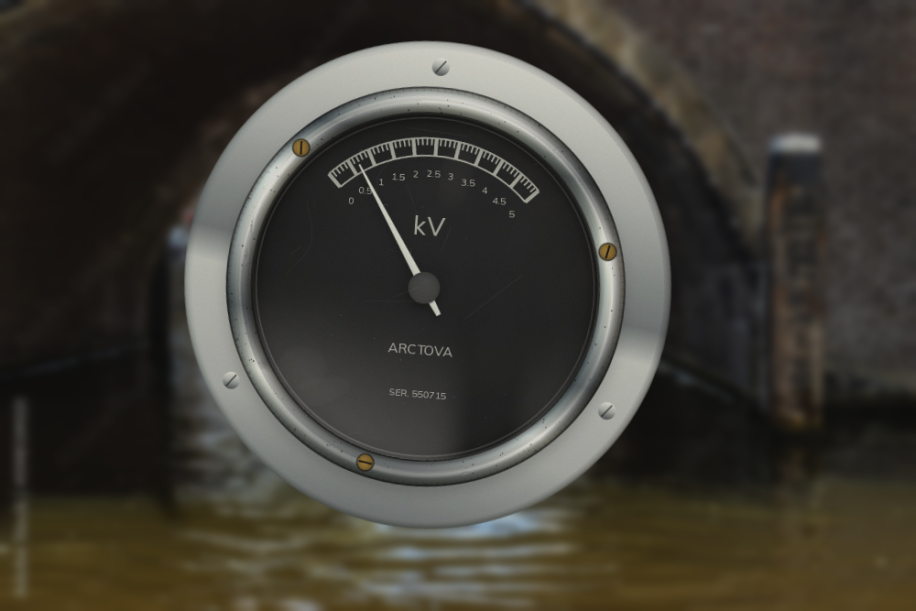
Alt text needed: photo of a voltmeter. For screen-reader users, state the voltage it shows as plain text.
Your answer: 0.7 kV
